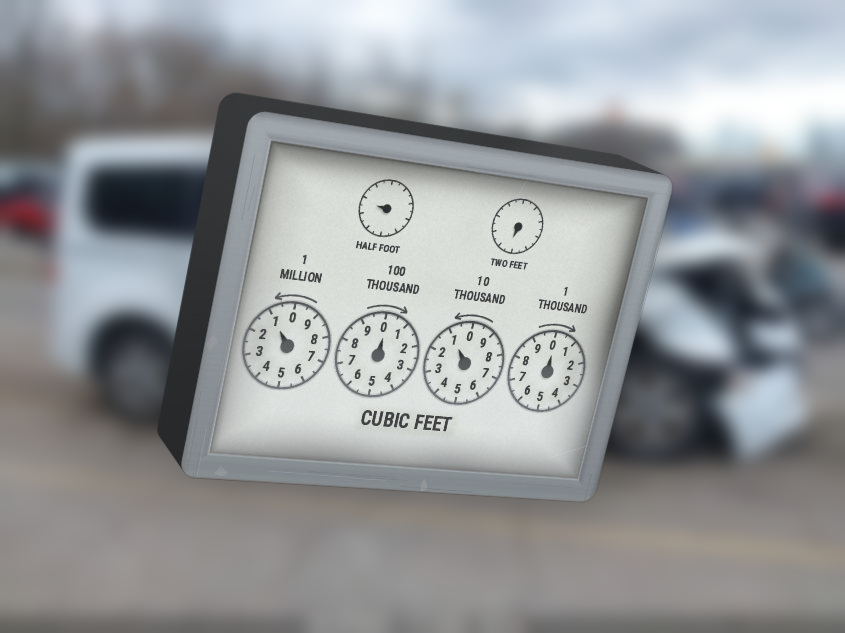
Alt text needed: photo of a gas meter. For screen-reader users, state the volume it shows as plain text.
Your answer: 101000 ft³
